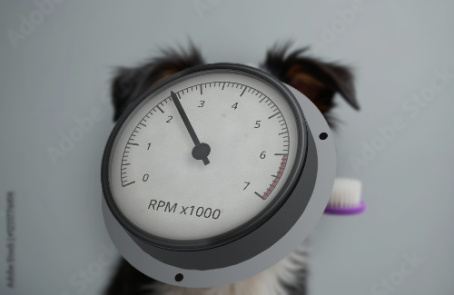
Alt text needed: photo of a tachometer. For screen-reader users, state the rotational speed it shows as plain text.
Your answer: 2400 rpm
